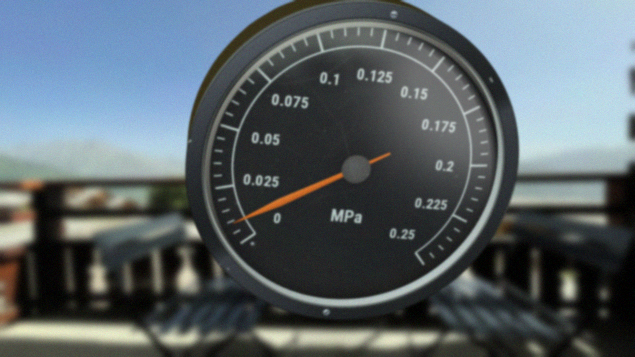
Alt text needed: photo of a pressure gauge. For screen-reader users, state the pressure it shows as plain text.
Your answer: 0.01 MPa
